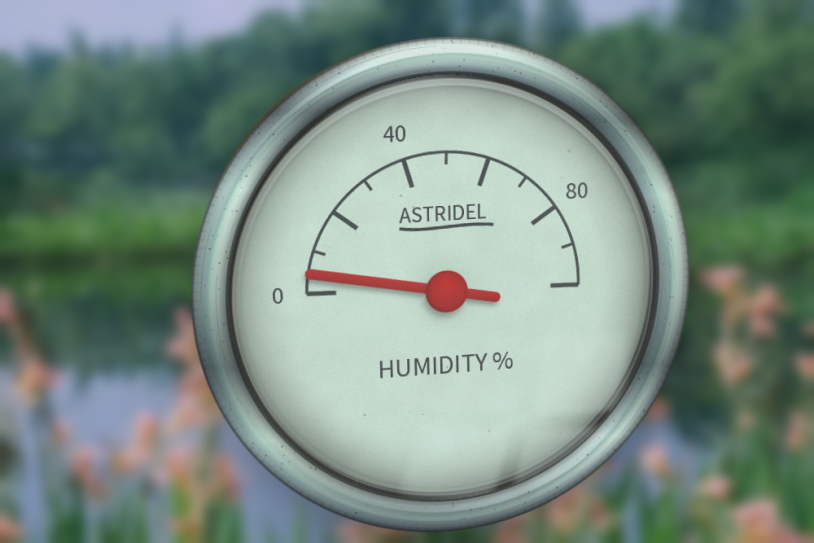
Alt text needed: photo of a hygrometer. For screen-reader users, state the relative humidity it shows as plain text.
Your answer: 5 %
